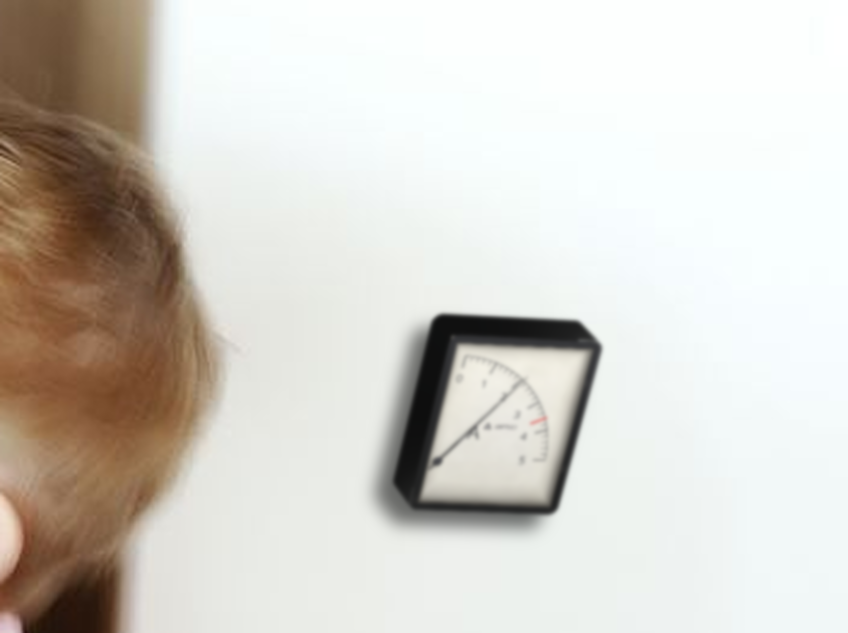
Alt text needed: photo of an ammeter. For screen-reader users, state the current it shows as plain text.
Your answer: 2 A
